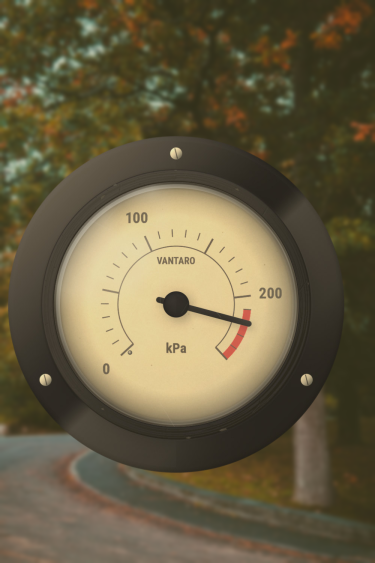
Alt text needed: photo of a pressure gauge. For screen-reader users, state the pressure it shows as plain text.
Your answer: 220 kPa
